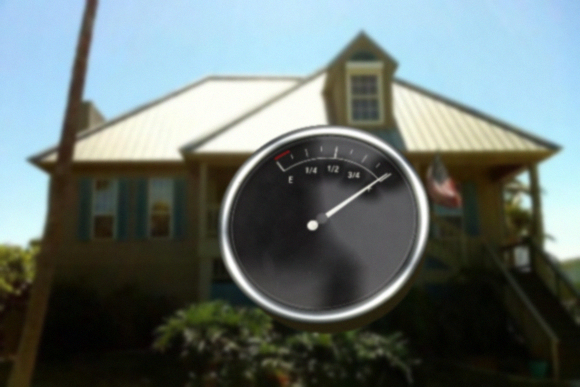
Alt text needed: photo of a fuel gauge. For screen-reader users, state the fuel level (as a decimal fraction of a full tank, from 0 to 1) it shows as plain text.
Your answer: 1
